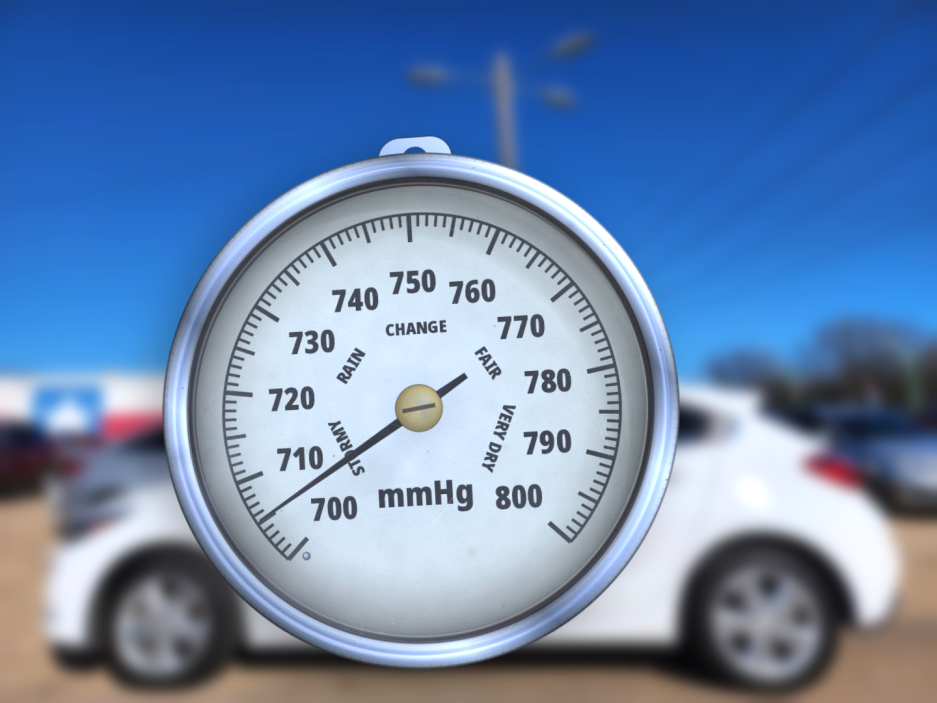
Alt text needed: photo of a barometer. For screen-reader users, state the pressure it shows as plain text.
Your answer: 705 mmHg
